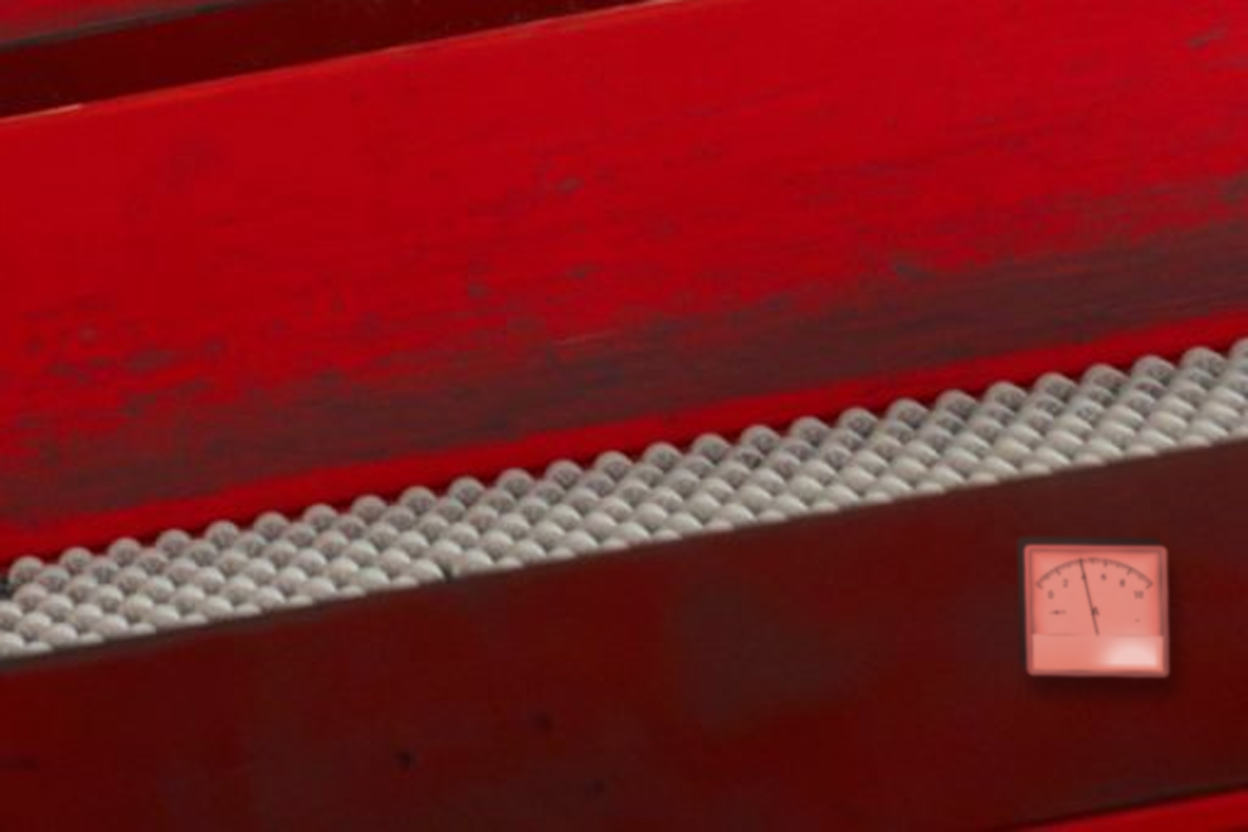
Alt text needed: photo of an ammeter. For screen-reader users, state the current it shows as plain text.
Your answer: 4 A
